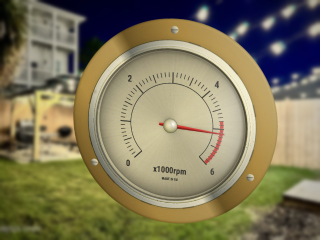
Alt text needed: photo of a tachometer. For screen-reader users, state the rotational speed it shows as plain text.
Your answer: 5100 rpm
